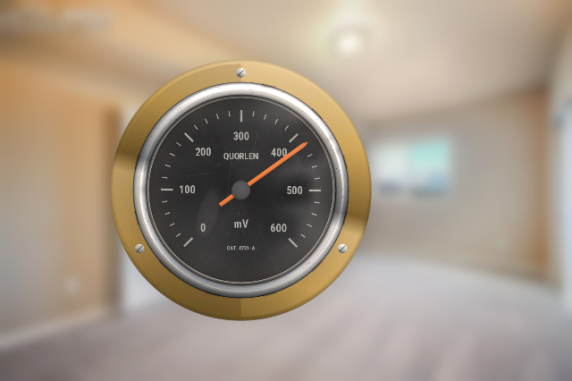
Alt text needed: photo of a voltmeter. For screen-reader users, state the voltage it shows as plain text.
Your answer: 420 mV
